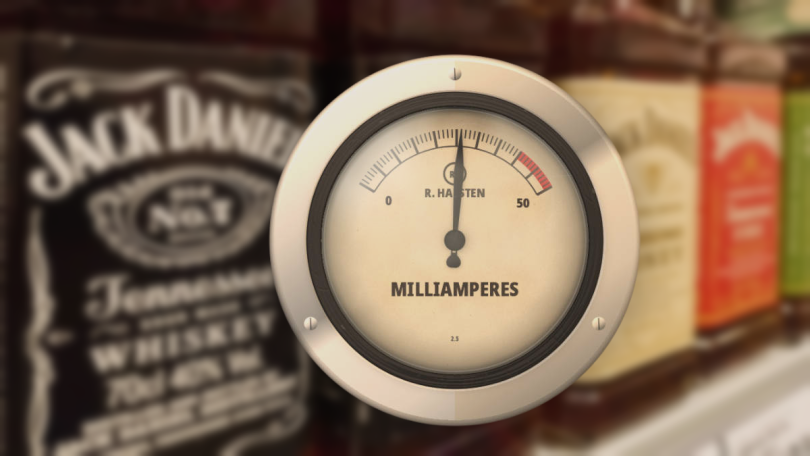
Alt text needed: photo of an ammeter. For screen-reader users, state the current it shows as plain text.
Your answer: 26 mA
